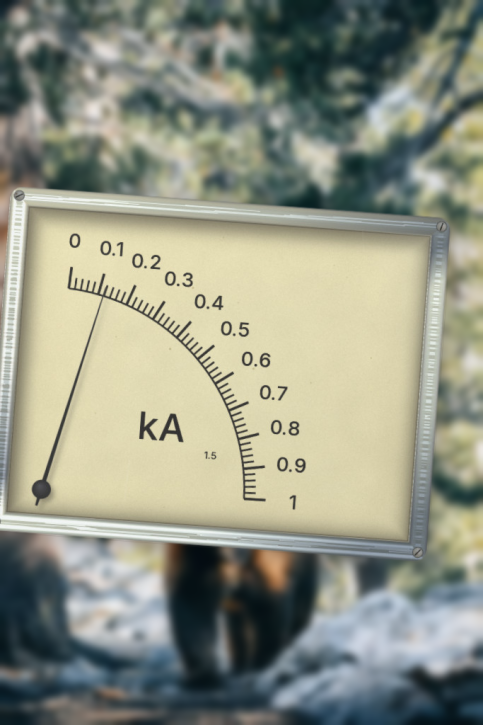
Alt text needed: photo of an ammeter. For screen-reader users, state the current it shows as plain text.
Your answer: 0.12 kA
